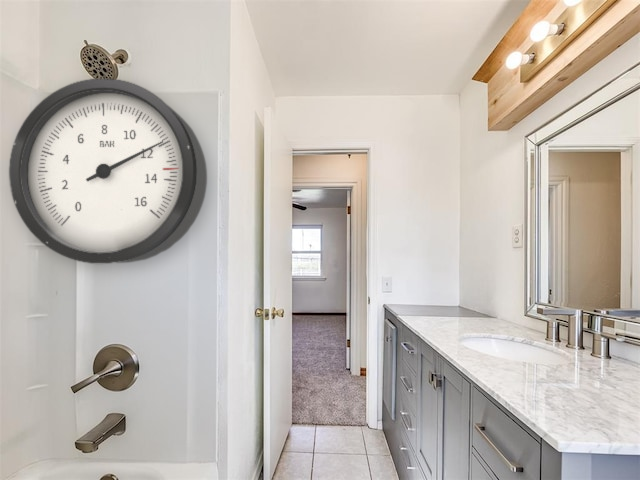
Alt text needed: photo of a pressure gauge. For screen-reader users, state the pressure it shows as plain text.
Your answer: 12 bar
